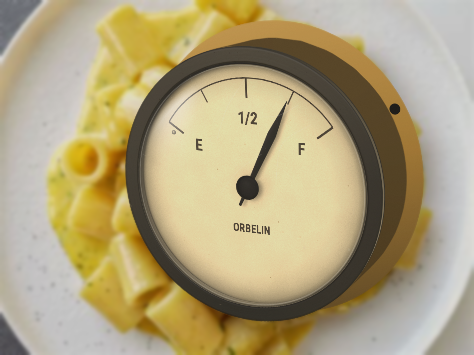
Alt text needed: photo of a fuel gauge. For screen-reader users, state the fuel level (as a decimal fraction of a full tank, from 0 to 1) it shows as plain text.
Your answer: 0.75
